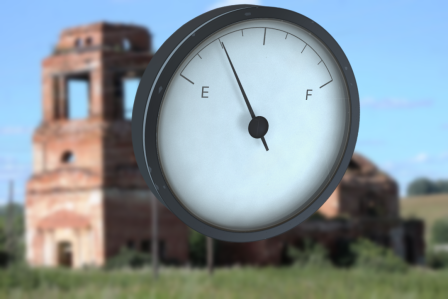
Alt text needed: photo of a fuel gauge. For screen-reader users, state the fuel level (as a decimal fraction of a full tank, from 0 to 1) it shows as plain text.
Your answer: 0.25
